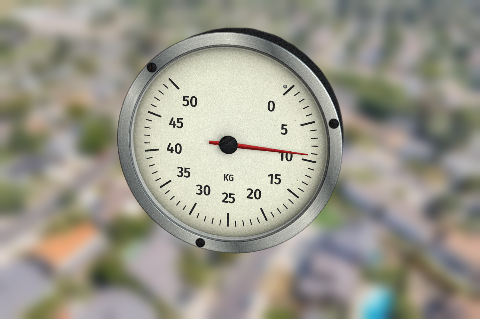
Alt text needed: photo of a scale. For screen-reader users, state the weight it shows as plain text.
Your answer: 9 kg
